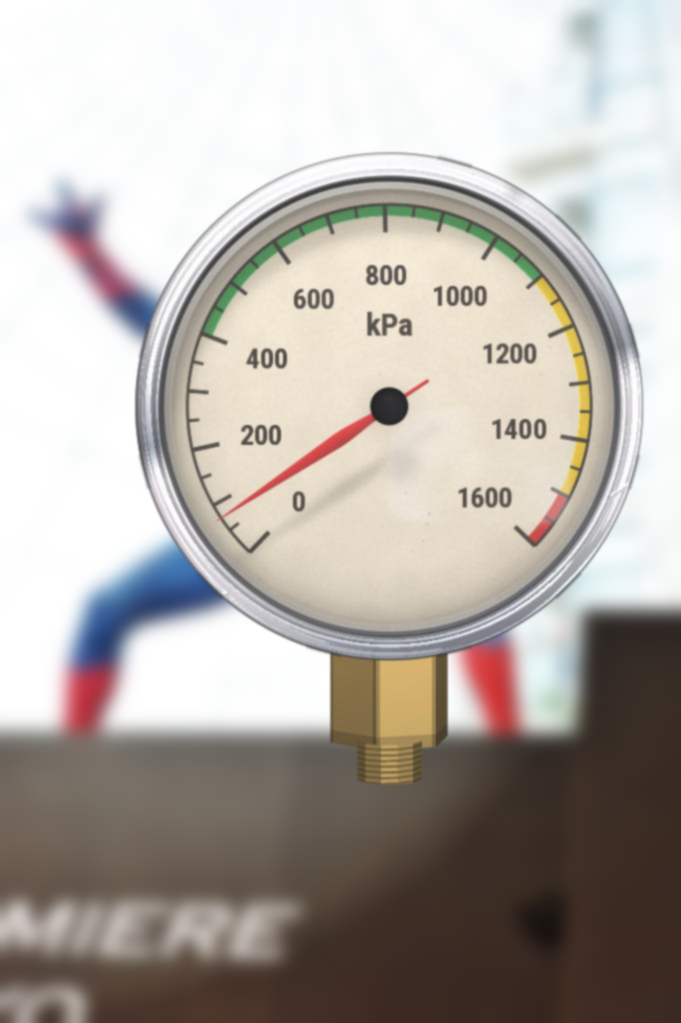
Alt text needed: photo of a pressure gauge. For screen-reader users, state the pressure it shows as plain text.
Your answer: 75 kPa
